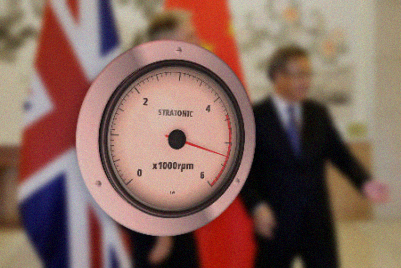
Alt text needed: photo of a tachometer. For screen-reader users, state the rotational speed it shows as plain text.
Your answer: 5300 rpm
